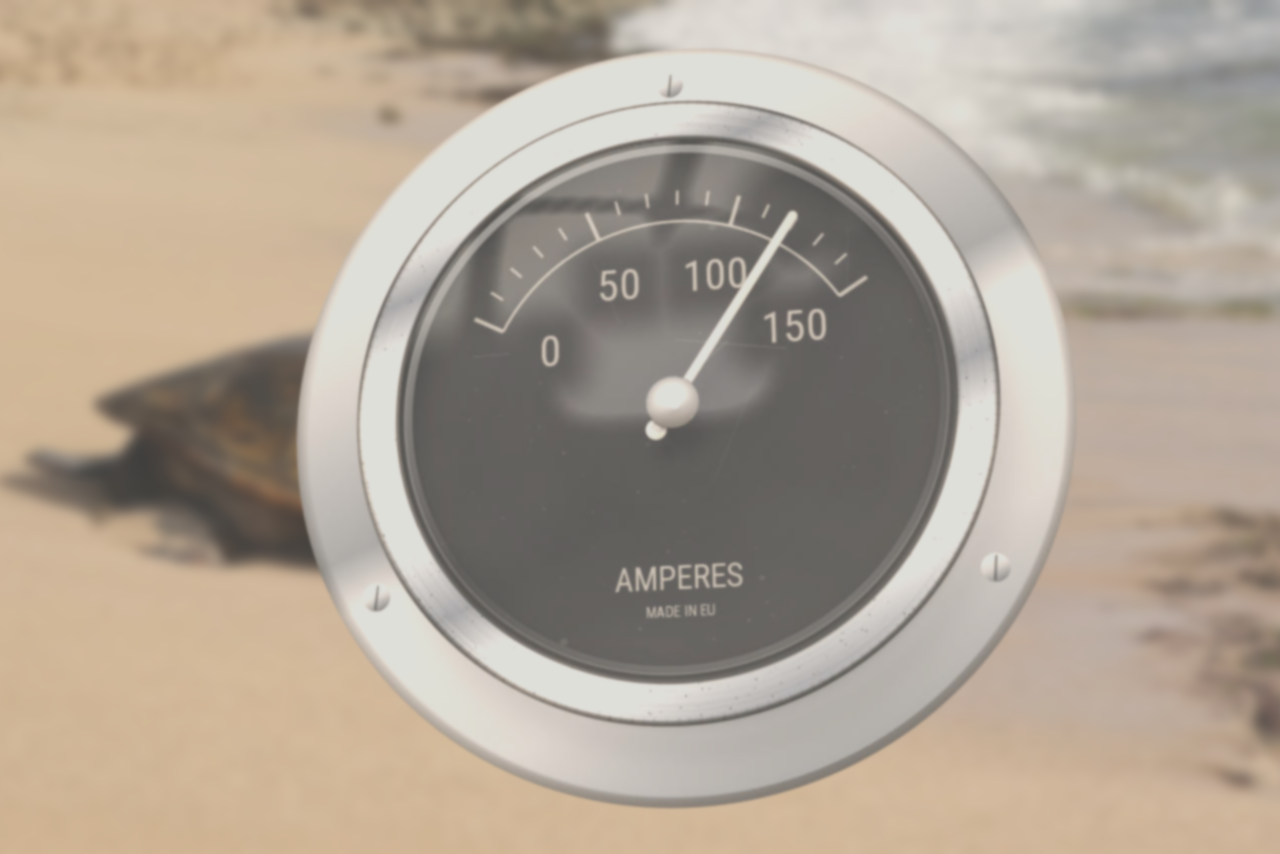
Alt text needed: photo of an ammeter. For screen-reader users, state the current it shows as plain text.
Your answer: 120 A
